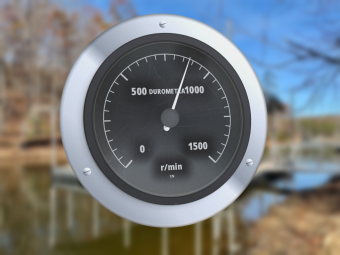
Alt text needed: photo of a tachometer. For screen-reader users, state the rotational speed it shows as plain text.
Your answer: 875 rpm
